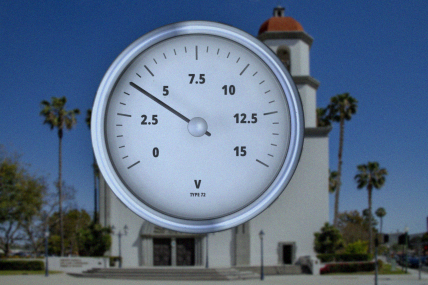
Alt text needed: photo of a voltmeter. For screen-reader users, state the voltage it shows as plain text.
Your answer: 4 V
